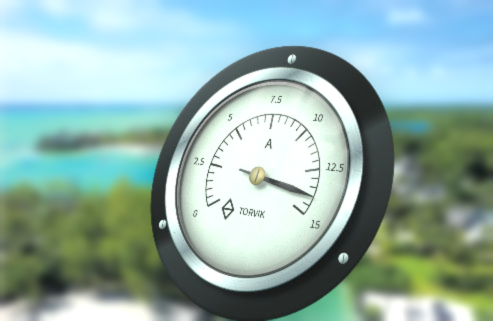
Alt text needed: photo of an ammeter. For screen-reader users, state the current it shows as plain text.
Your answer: 14 A
